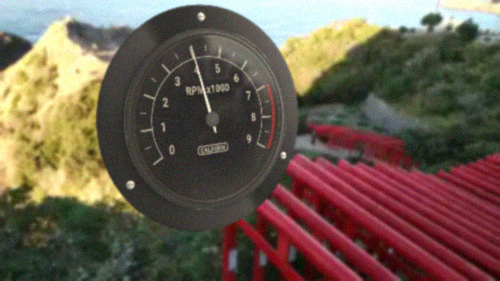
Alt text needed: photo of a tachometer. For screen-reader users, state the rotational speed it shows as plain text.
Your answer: 4000 rpm
